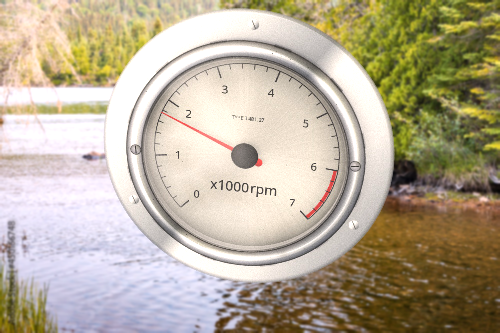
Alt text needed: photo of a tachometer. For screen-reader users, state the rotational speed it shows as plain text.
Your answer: 1800 rpm
